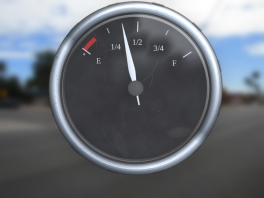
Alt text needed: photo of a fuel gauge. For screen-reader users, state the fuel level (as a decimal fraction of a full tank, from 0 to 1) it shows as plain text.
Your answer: 0.375
